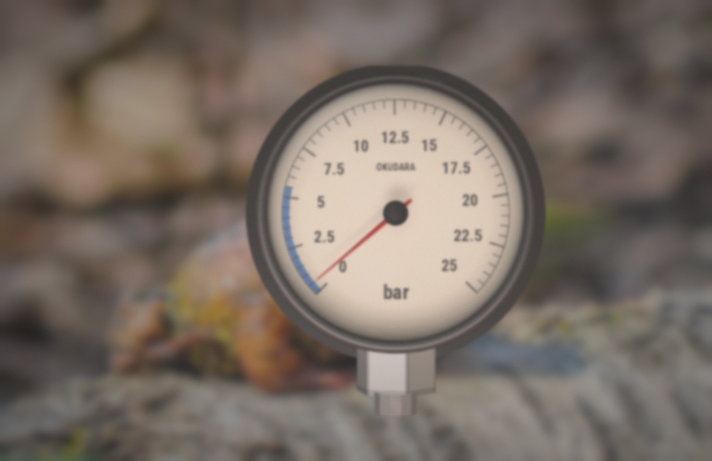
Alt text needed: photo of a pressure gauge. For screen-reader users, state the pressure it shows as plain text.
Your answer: 0.5 bar
